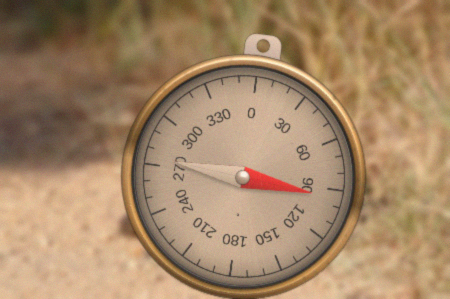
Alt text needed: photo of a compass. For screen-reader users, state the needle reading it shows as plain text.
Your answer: 95 °
